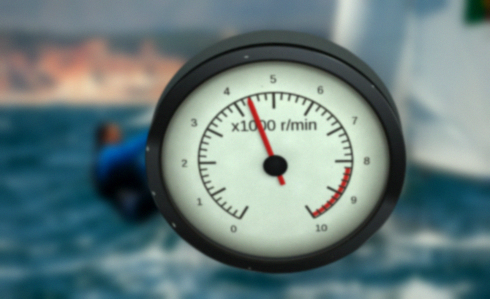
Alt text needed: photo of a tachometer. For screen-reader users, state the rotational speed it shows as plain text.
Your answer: 4400 rpm
